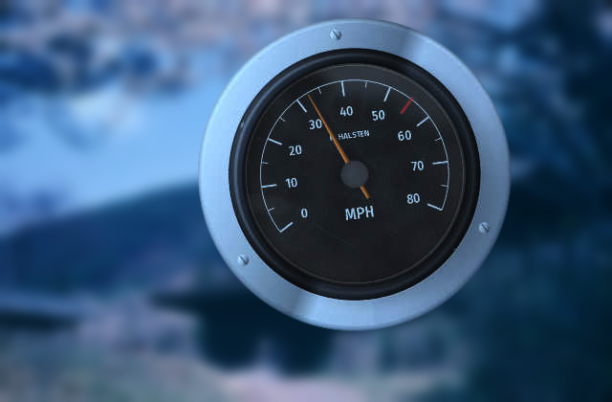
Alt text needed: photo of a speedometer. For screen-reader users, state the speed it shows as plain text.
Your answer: 32.5 mph
